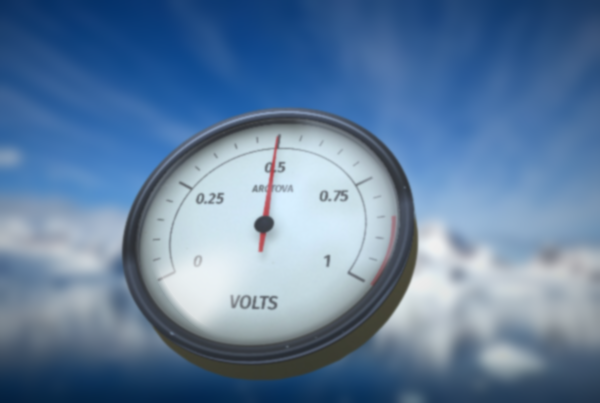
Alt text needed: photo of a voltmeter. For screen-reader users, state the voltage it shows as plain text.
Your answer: 0.5 V
